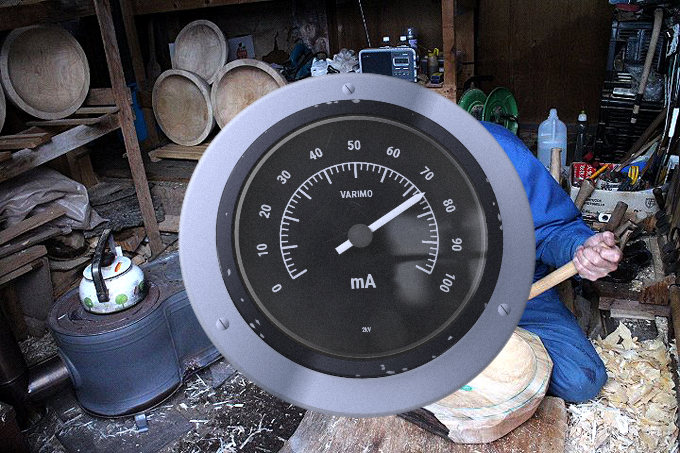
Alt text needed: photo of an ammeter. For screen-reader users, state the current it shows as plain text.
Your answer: 74 mA
